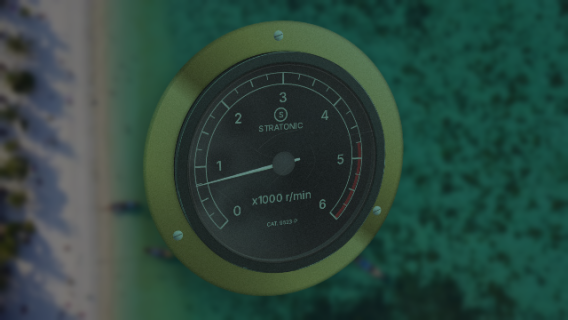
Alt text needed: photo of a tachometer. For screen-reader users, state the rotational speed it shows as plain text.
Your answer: 750 rpm
